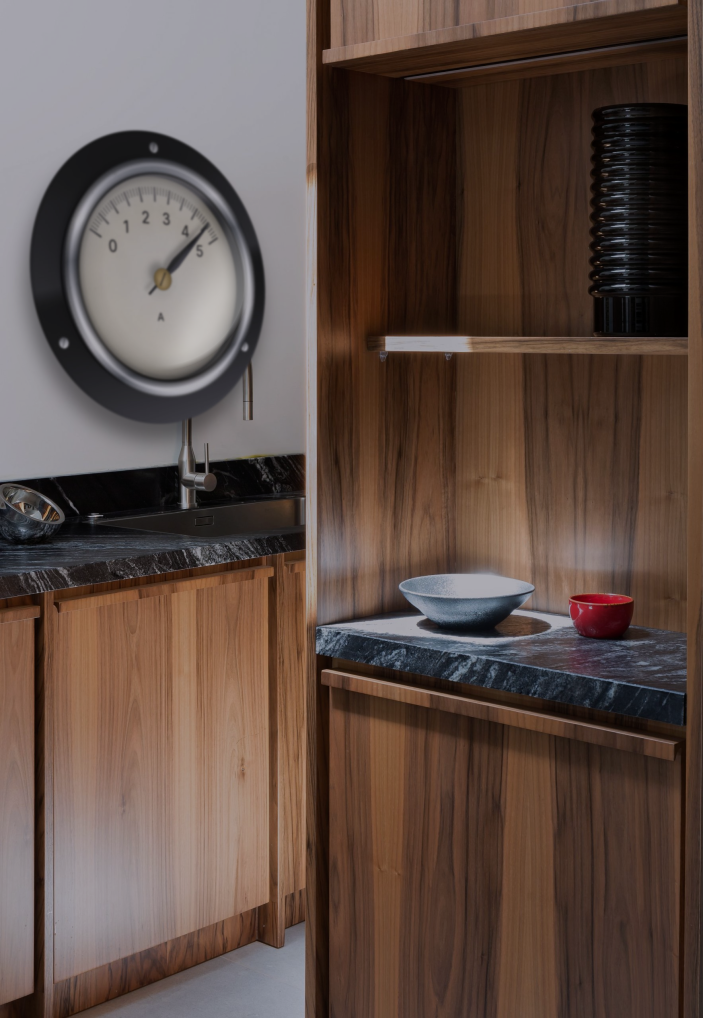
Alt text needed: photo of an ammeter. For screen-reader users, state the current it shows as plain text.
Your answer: 4.5 A
